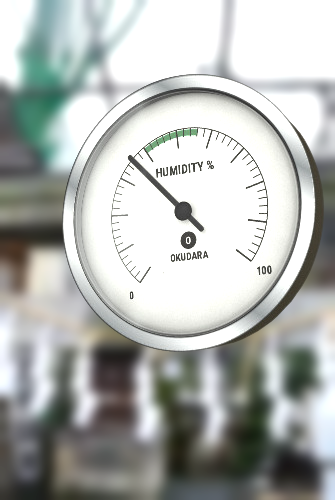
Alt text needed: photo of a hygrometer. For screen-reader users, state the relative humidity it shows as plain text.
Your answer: 36 %
